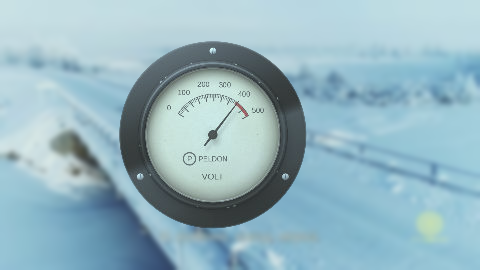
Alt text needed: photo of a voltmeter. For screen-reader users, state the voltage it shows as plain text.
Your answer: 400 V
